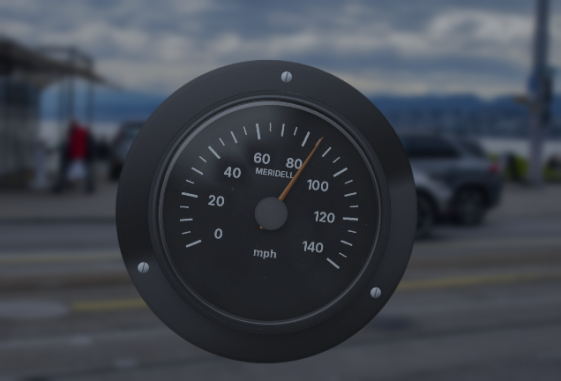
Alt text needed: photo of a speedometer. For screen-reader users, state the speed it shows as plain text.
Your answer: 85 mph
